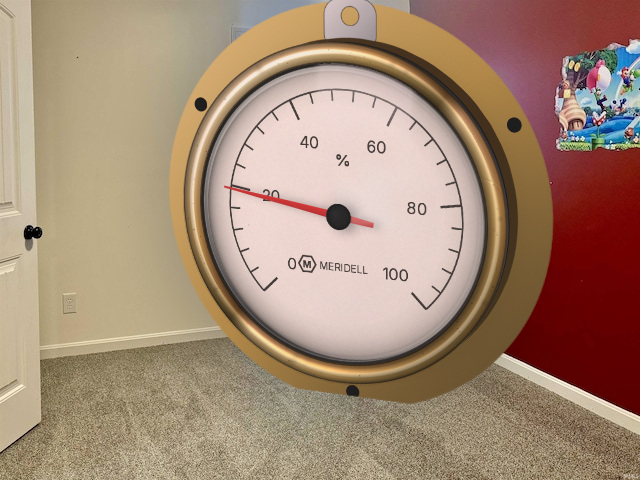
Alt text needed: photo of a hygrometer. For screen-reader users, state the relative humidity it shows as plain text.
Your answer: 20 %
